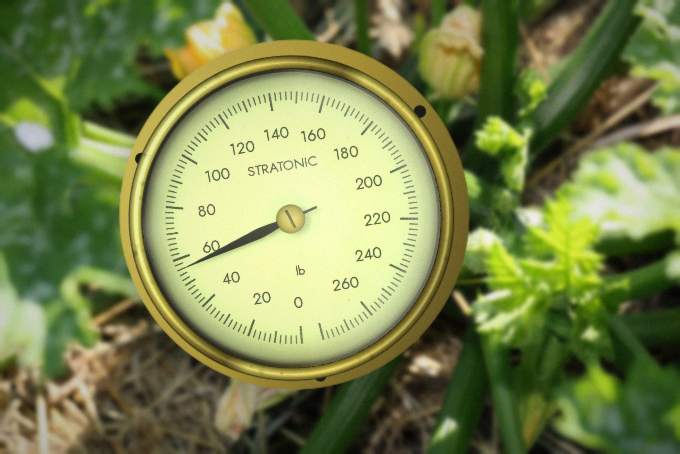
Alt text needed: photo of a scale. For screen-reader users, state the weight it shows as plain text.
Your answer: 56 lb
